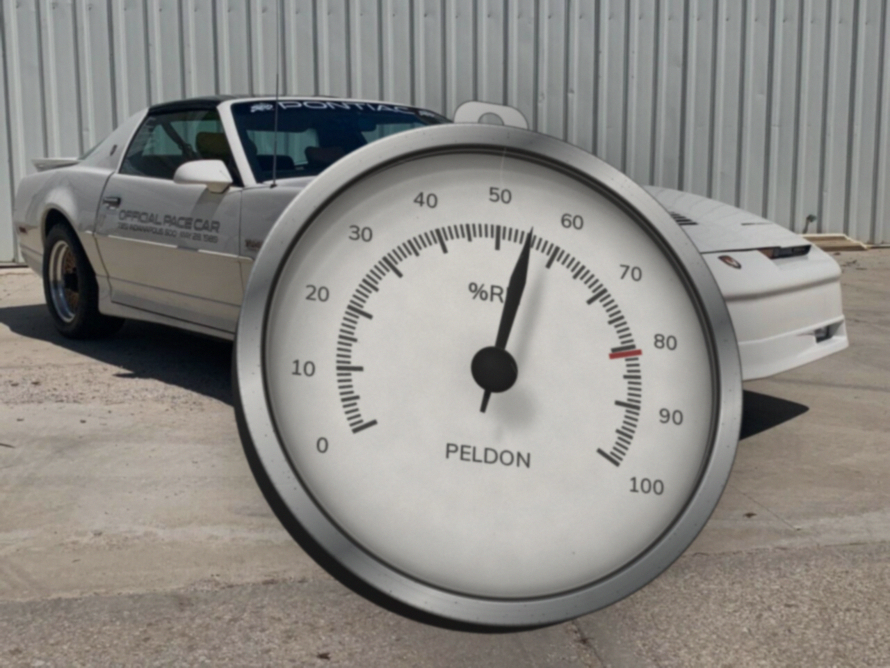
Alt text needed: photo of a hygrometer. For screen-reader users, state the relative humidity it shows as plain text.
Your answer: 55 %
